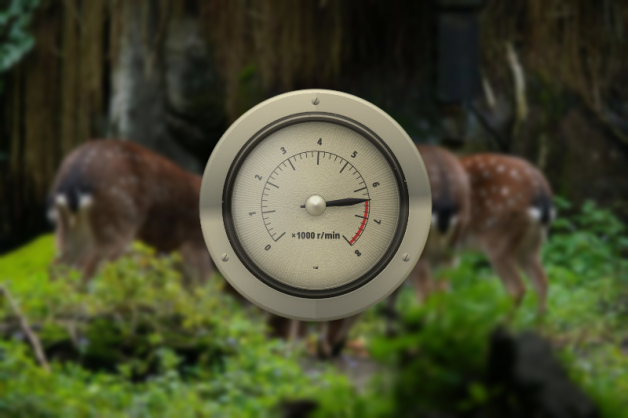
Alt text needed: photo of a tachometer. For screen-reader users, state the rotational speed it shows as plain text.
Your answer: 6400 rpm
